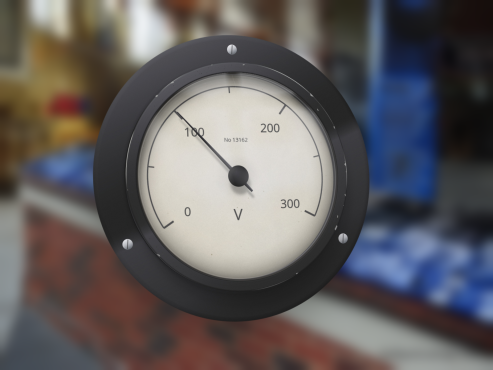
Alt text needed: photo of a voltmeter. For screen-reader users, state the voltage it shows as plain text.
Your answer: 100 V
